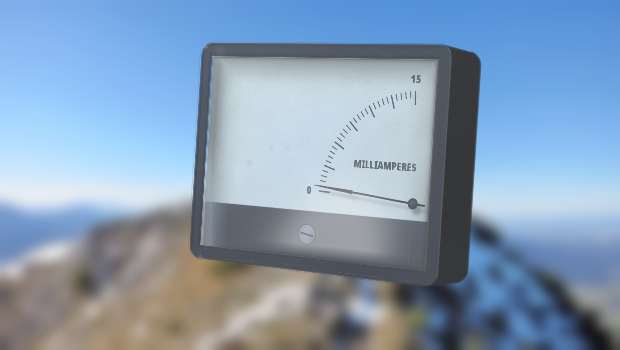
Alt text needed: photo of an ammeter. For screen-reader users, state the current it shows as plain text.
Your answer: 0.5 mA
